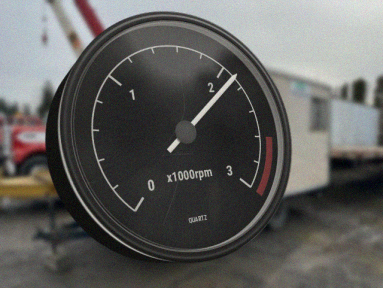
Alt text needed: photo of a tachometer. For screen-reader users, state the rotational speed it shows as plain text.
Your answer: 2100 rpm
